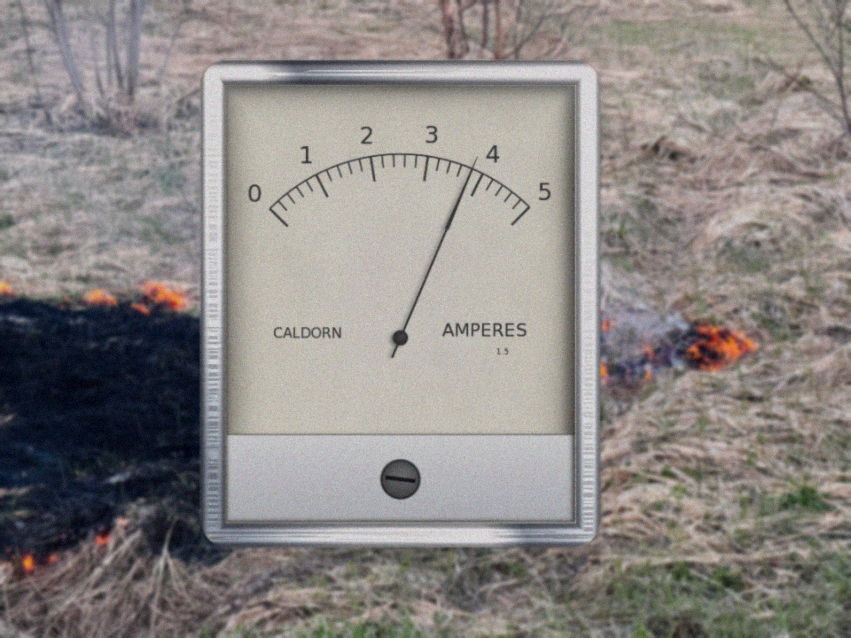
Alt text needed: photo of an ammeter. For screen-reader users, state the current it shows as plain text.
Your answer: 3.8 A
